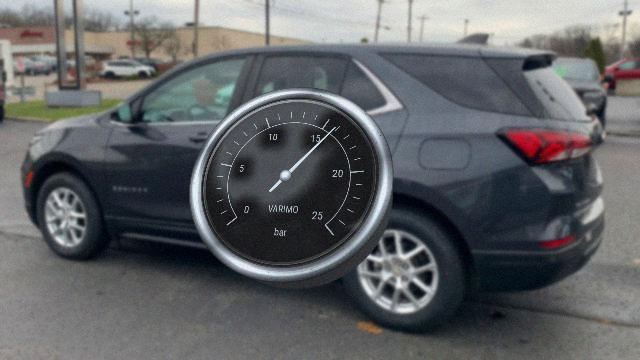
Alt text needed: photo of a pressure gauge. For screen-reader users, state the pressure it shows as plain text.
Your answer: 16 bar
